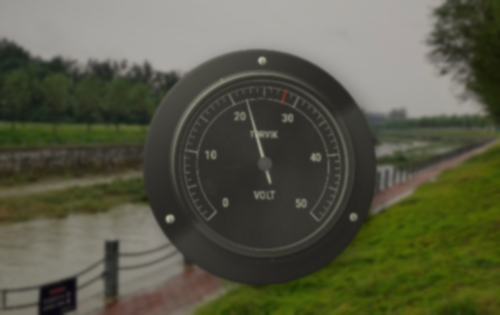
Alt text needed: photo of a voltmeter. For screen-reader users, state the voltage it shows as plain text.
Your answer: 22 V
